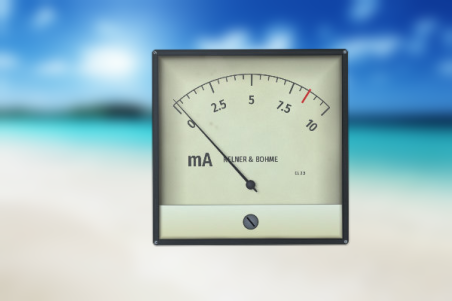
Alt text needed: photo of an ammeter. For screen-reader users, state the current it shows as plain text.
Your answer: 0.25 mA
